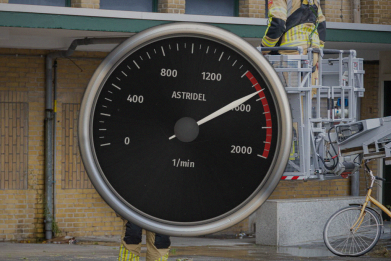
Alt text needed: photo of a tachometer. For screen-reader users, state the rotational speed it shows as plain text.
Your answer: 1550 rpm
